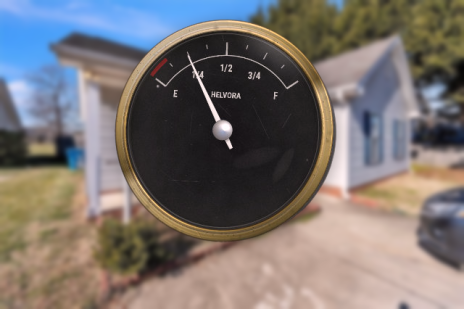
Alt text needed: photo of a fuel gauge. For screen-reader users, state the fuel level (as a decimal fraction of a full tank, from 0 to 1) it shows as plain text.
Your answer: 0.25
